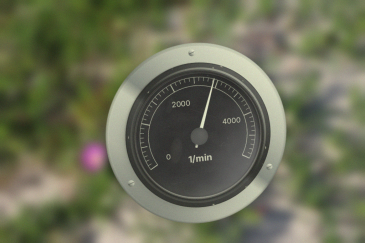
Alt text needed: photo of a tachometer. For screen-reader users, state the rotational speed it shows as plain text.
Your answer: 2900 rpm
